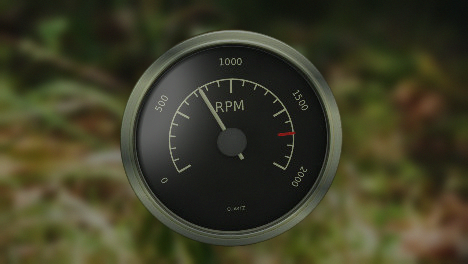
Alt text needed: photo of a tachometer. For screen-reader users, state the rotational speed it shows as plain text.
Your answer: 750 rpm
